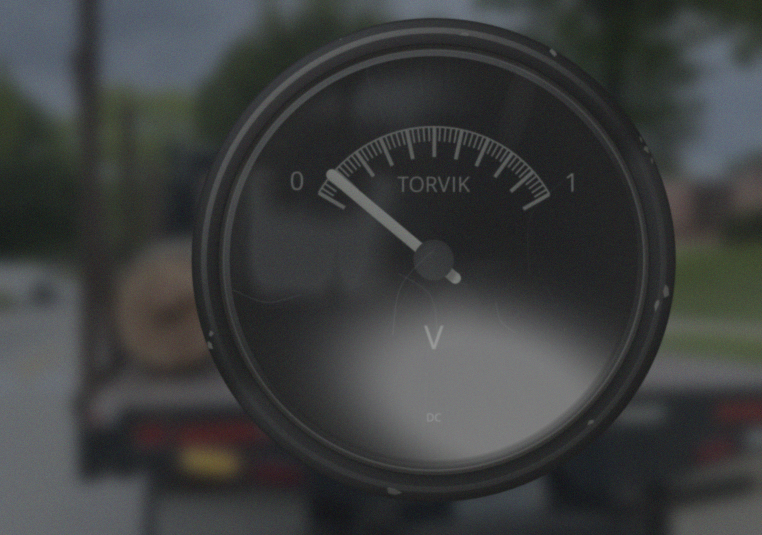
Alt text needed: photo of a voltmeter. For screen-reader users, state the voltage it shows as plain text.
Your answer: 0.08 V
